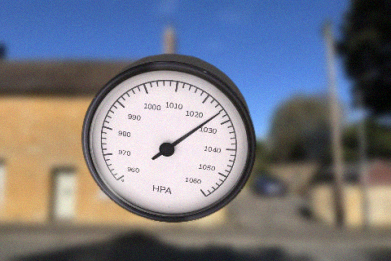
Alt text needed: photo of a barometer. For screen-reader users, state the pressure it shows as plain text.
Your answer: 1026 hPa
